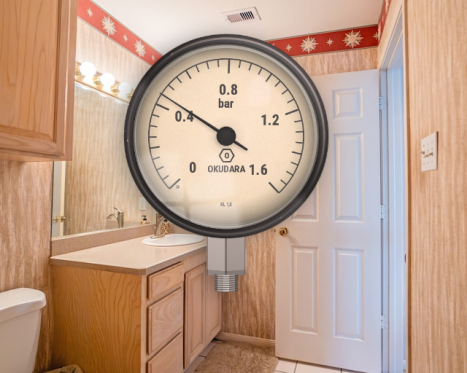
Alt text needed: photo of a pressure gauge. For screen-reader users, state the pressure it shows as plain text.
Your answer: 0.45 bar
